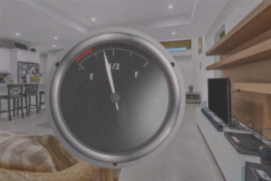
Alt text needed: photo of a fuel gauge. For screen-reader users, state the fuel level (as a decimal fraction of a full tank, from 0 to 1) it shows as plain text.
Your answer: 0.375
